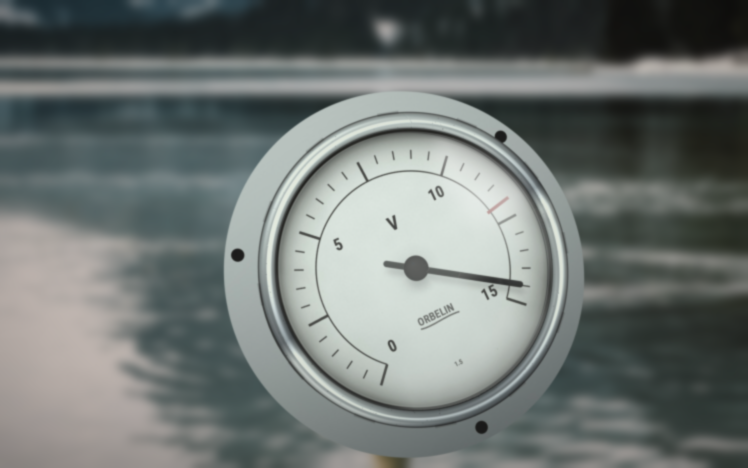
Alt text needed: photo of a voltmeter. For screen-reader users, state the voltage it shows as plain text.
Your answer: 14.5 V
